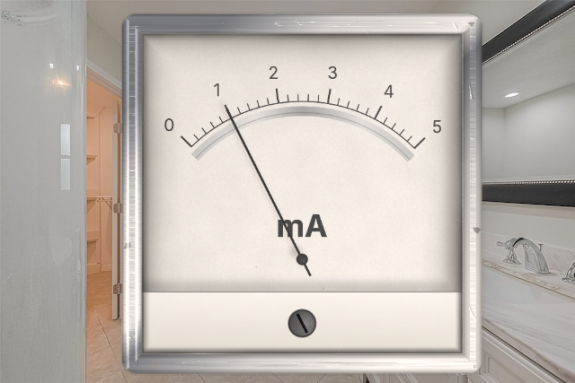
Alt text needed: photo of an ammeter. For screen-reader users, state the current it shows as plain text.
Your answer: 1 mA
